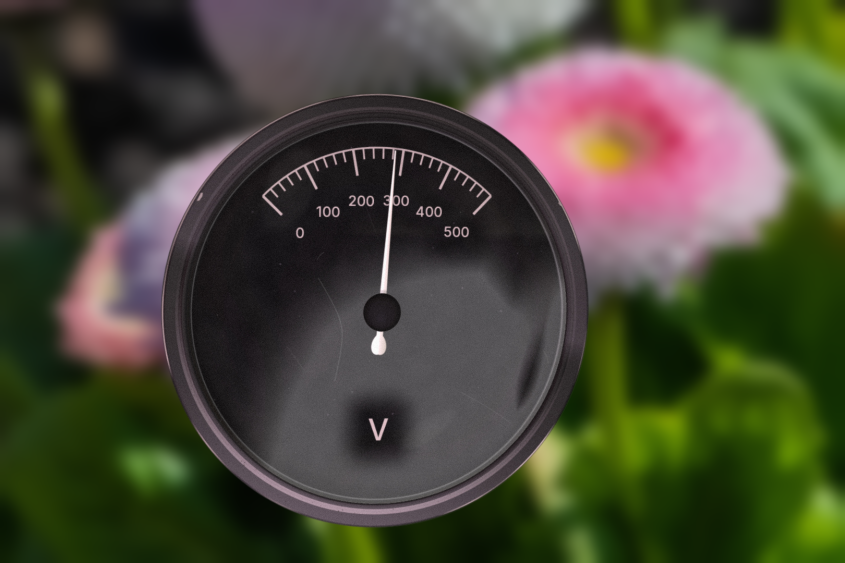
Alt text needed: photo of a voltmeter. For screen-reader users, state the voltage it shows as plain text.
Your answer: 280 V
